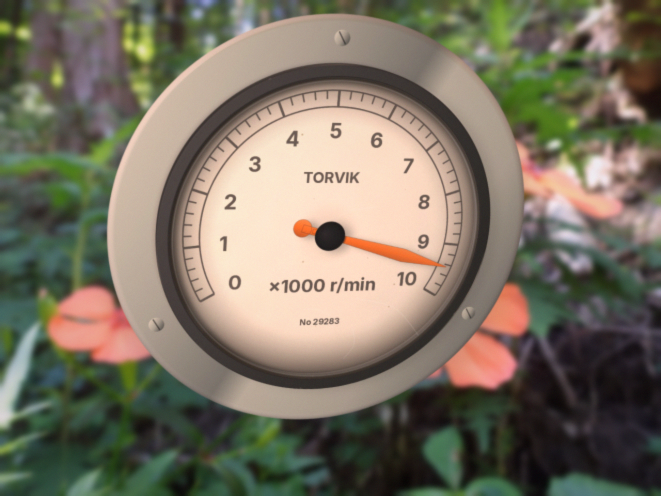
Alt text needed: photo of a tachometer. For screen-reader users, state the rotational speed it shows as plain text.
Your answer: 9400 rpm
